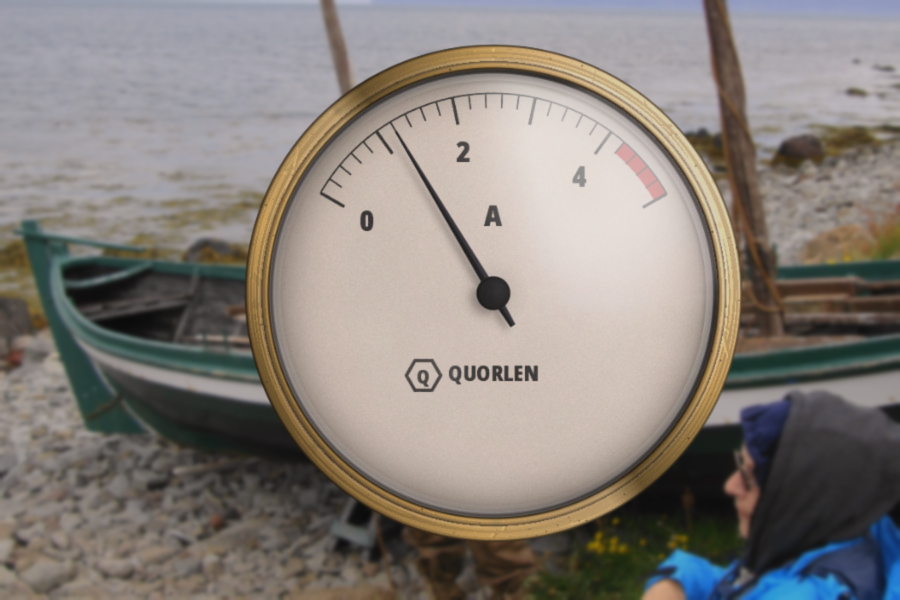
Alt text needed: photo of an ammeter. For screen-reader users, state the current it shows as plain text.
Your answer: 1.2 A
